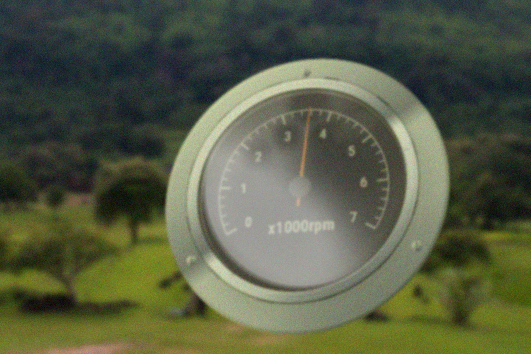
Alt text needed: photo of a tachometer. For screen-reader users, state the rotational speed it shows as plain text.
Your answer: 3600 rpm
